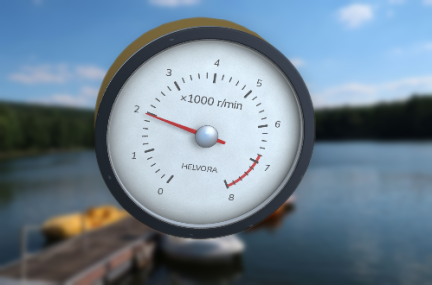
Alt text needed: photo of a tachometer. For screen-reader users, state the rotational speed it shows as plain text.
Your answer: 2000 rpm
